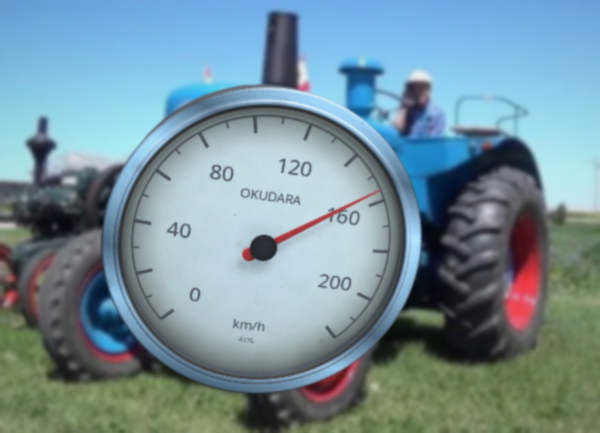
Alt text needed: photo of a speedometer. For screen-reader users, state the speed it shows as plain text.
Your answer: 155 km/h
